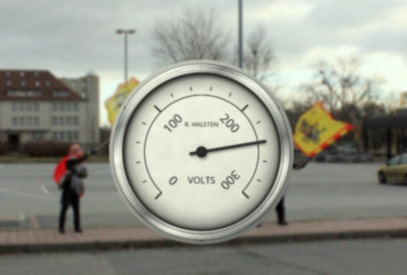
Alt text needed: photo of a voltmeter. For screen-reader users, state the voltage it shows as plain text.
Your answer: 240 V
